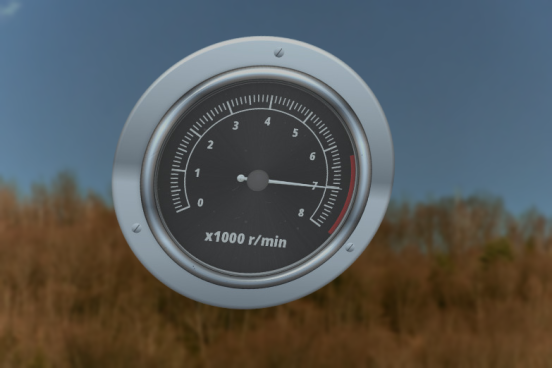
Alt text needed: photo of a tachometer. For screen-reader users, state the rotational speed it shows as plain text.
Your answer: 7000 rpm
